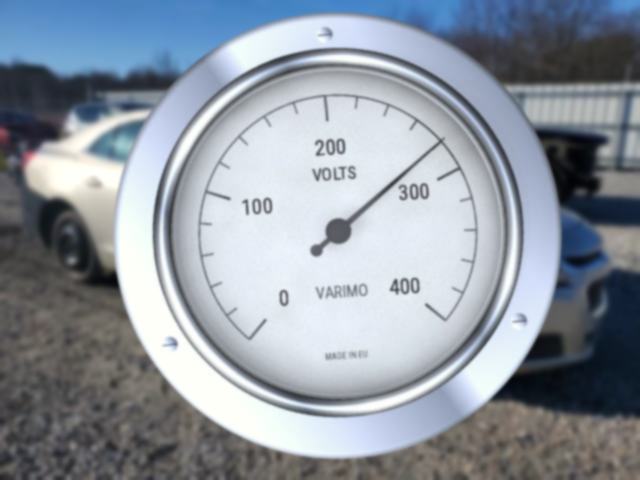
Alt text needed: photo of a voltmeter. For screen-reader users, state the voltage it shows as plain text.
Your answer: 280 V
